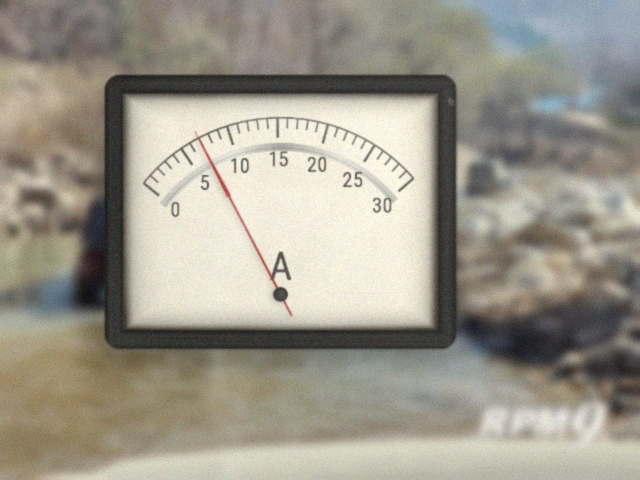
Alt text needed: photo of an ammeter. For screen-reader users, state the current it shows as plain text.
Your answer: 7 A
